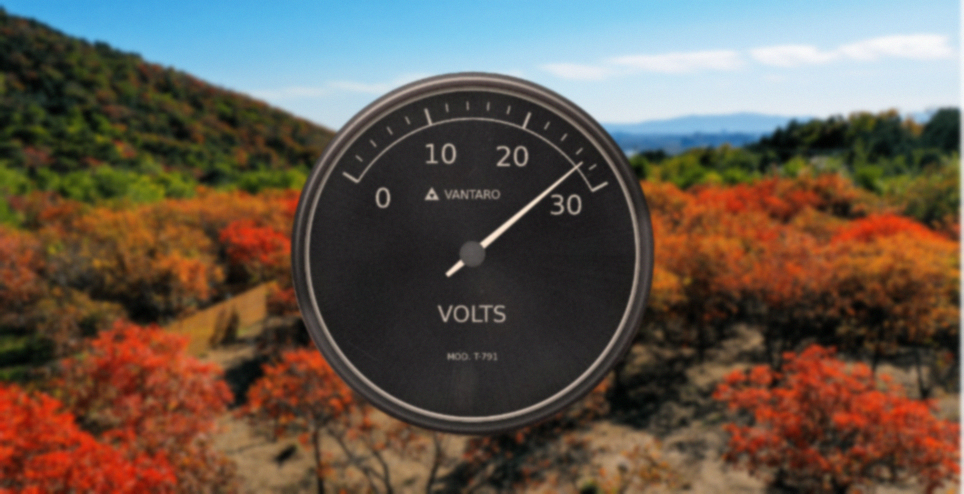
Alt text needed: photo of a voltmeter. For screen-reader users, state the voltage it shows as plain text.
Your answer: 27 V
